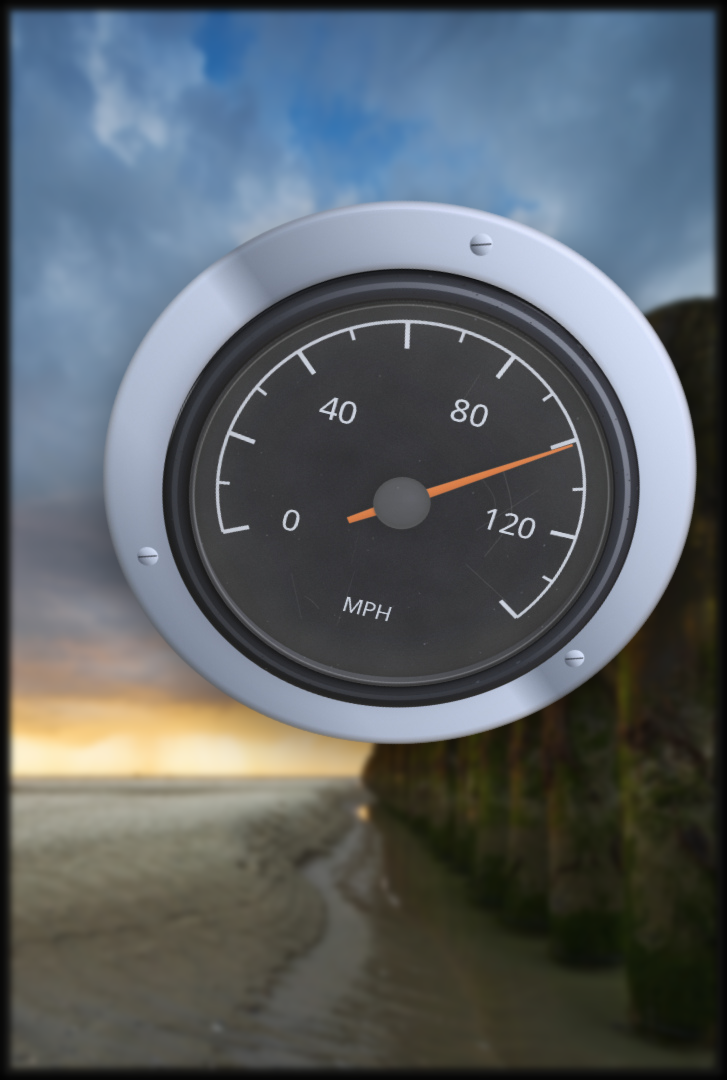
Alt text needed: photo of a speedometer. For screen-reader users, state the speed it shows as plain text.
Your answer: 100 mph
